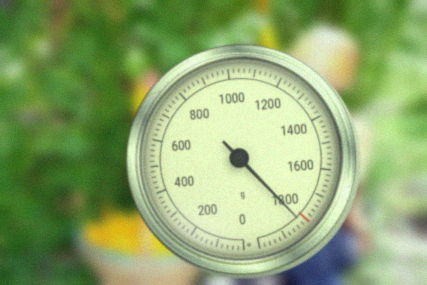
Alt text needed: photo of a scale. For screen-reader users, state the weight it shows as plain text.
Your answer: 1820 g
